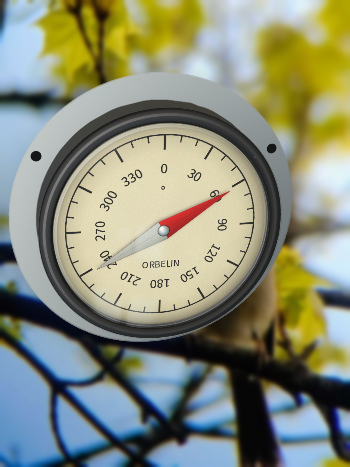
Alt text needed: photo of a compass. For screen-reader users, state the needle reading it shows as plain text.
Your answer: 60 °
